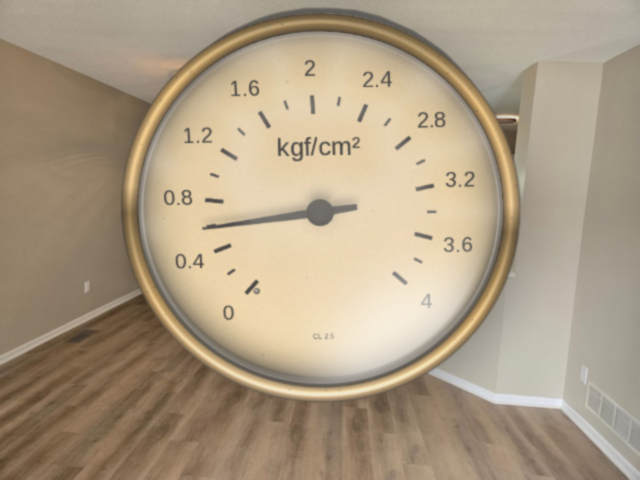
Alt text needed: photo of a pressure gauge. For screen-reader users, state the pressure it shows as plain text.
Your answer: 0.6 kg/cm²
